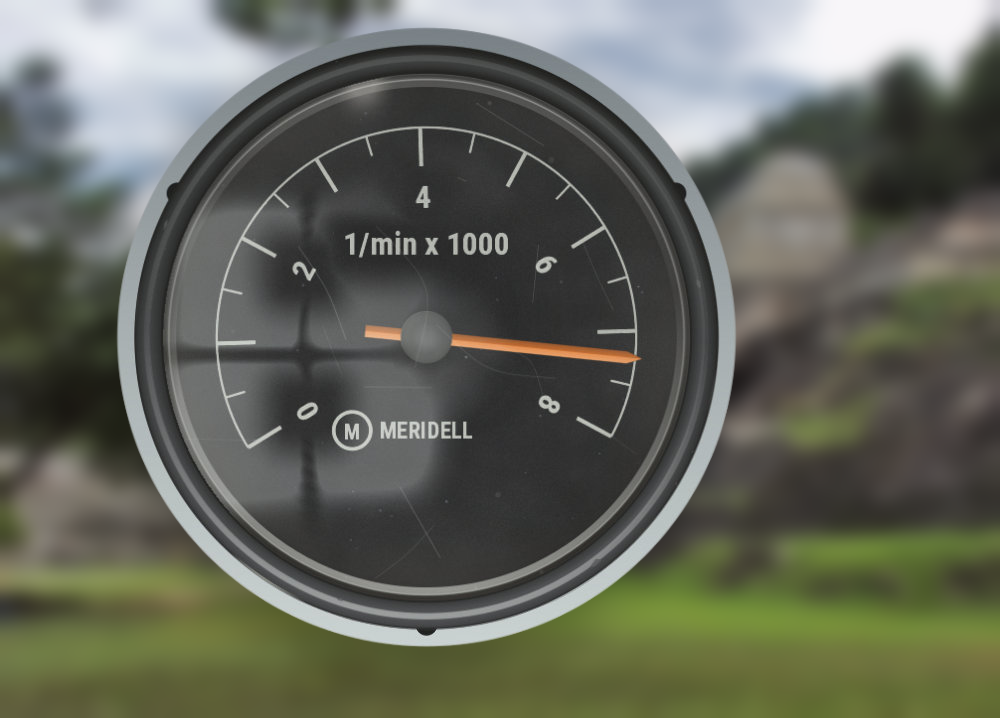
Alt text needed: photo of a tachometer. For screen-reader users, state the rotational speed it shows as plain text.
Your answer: 7250 rpm
